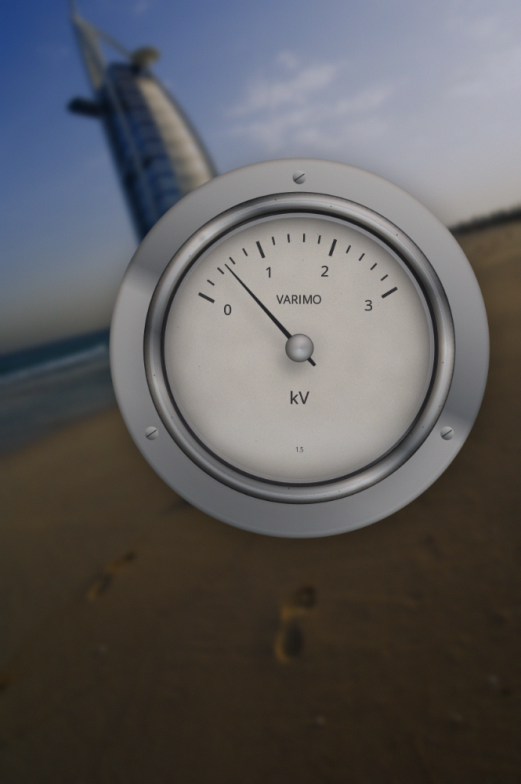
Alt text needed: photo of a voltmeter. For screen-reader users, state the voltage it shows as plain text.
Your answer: 0.5 kV
